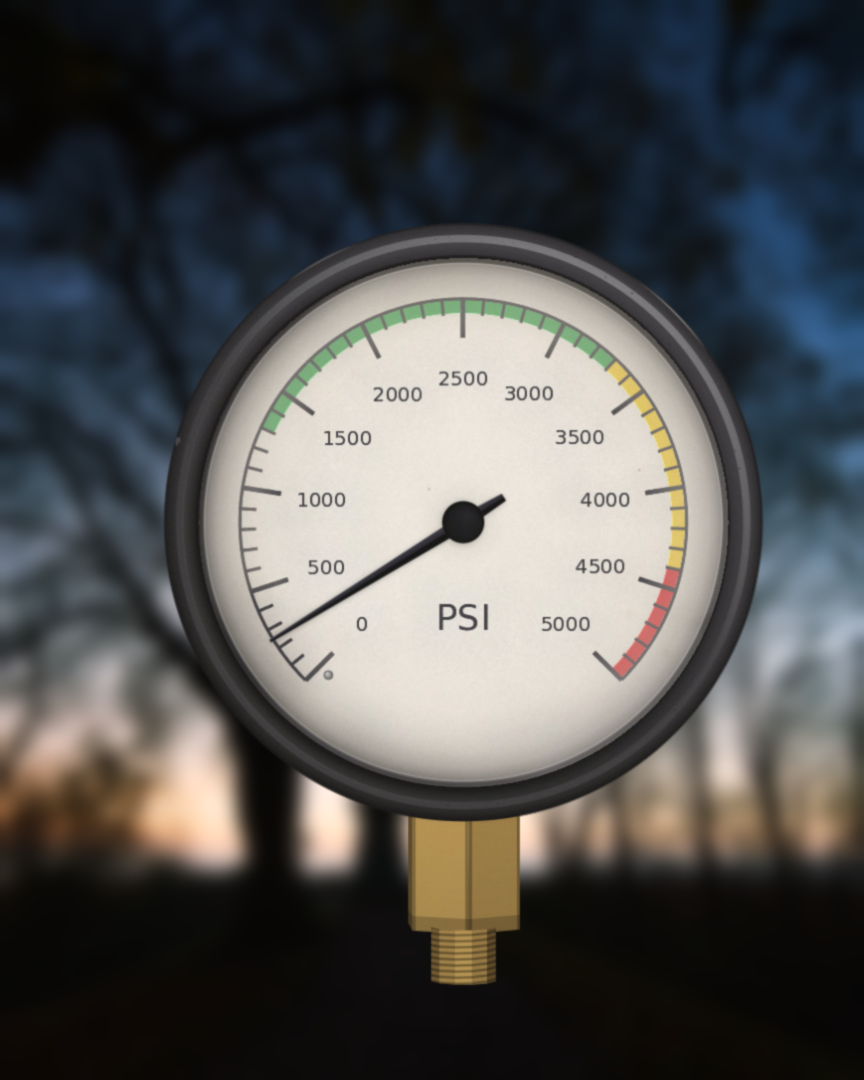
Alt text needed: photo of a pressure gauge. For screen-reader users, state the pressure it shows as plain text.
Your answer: 250 psi
